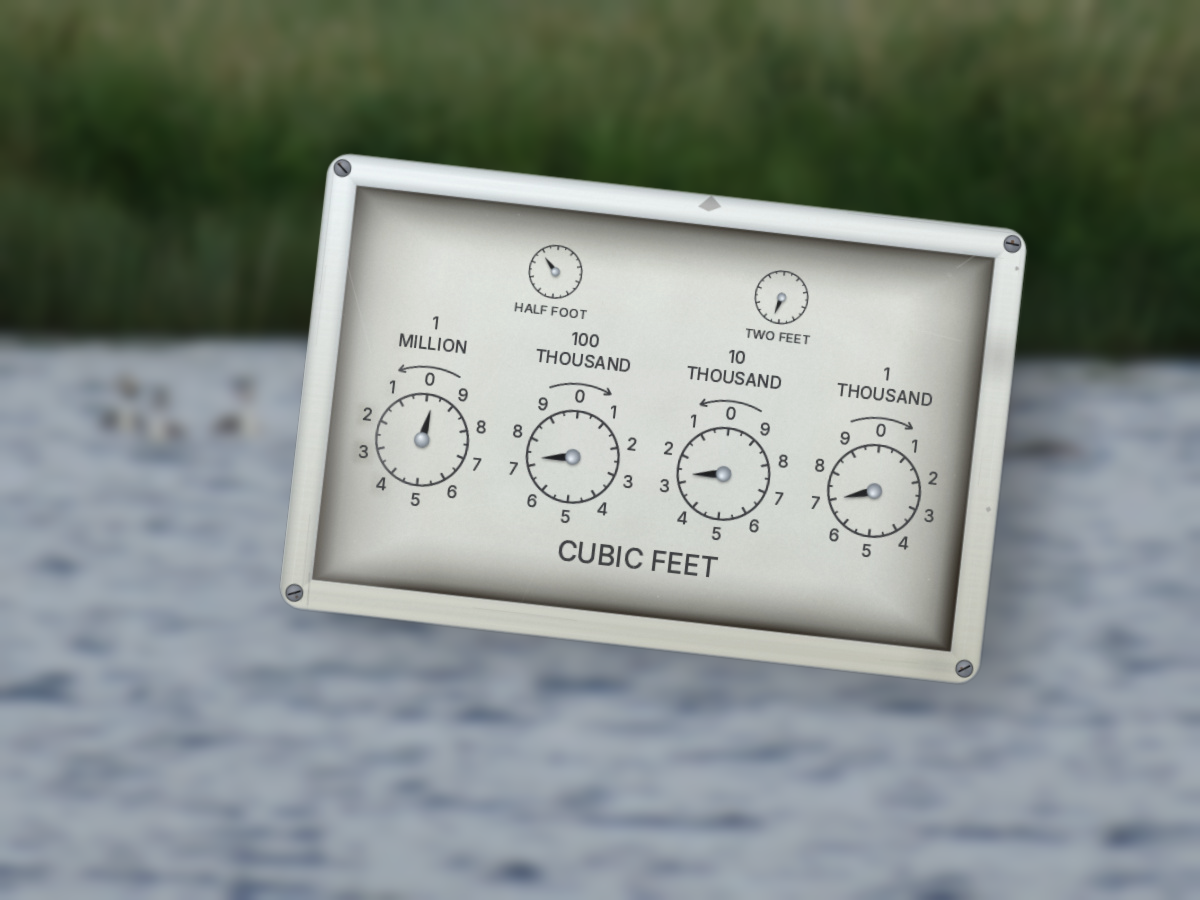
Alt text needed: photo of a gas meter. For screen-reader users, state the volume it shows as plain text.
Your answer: 972700 ft³
